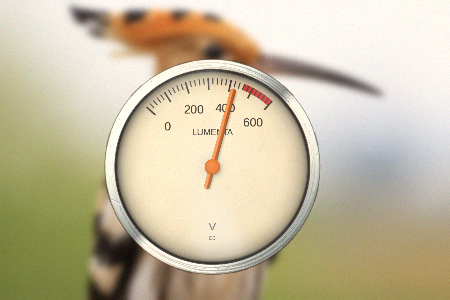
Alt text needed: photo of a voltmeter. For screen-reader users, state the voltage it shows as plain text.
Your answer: 420 V
